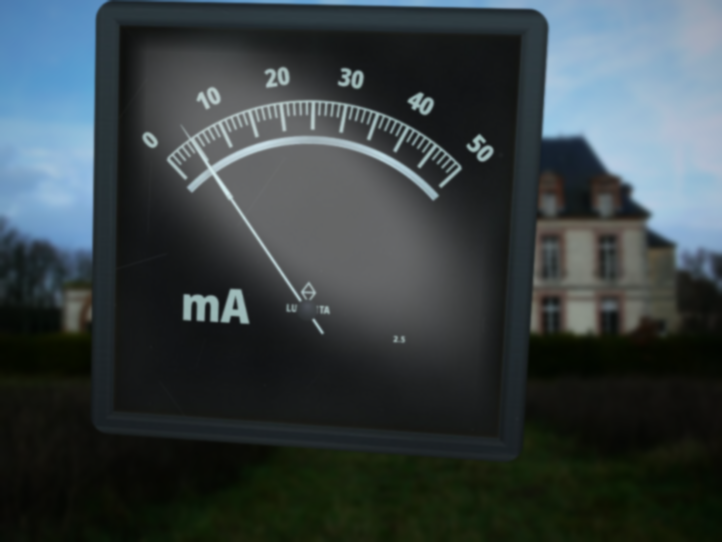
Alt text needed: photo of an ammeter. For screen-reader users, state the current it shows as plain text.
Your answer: 5 mA
